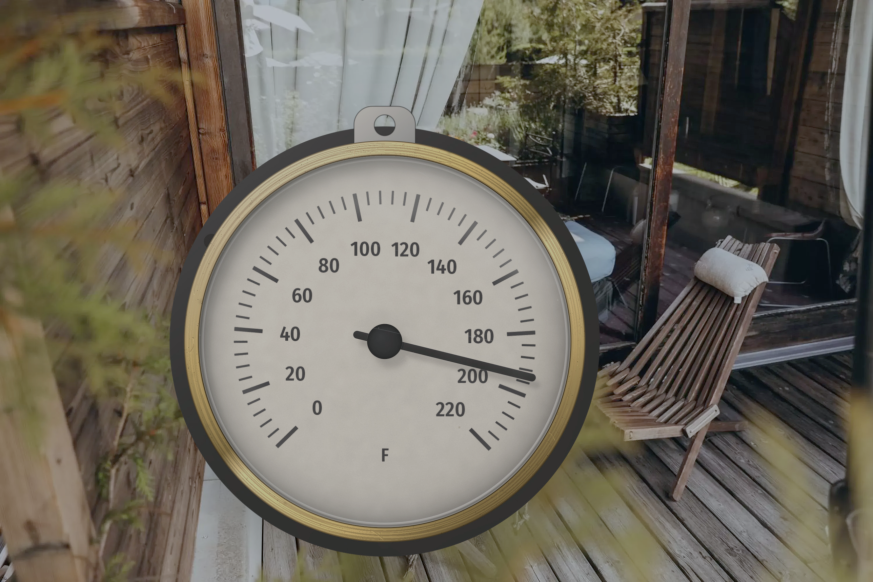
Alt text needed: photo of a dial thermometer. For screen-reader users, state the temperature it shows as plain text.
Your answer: 194 °F
